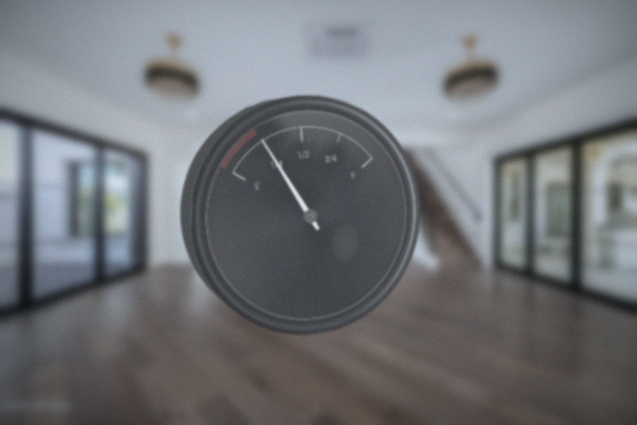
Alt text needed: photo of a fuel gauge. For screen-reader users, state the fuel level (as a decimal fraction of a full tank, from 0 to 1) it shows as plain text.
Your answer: 0.25
